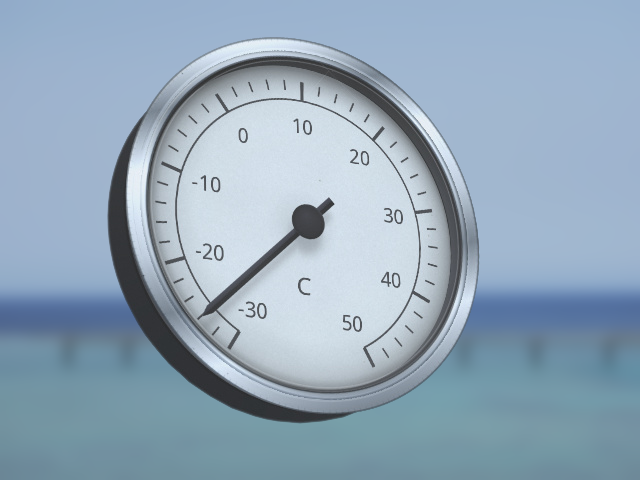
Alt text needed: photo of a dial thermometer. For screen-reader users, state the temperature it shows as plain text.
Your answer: -26 °C
